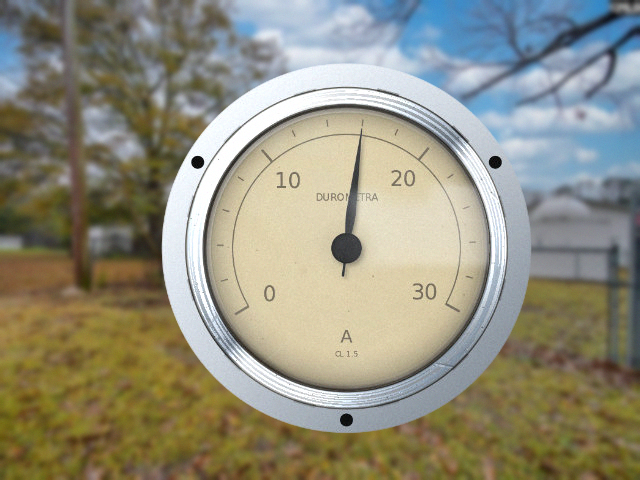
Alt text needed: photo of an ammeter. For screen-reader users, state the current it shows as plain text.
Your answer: 16 A
